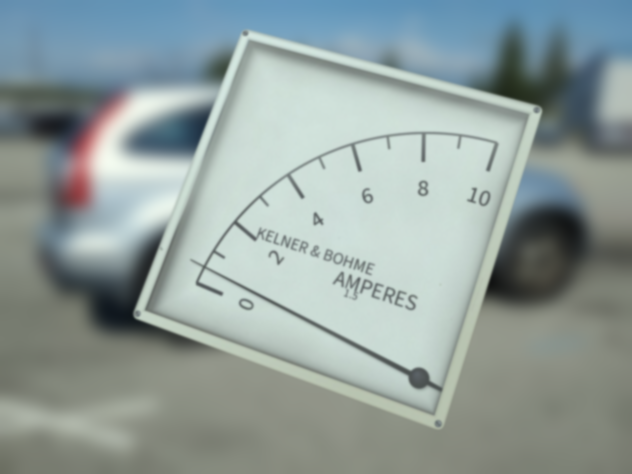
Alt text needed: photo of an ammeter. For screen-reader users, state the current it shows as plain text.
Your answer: 0.5 A
